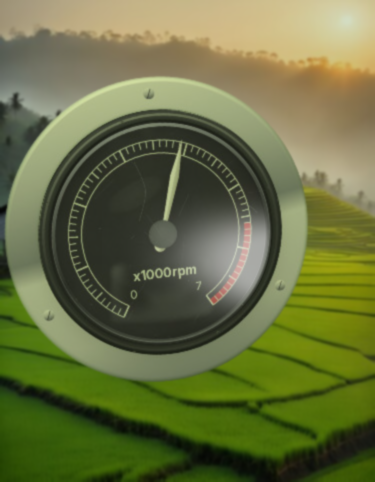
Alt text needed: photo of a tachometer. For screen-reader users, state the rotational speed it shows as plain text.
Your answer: 3900 rpm
